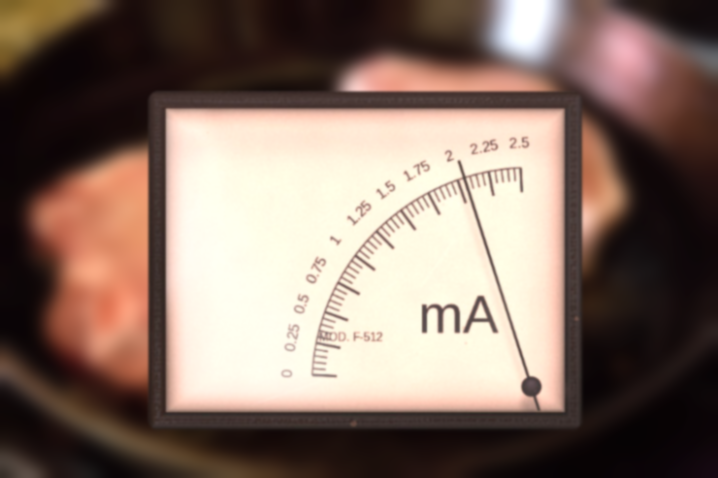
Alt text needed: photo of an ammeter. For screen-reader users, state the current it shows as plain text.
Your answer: 2.05 mA
